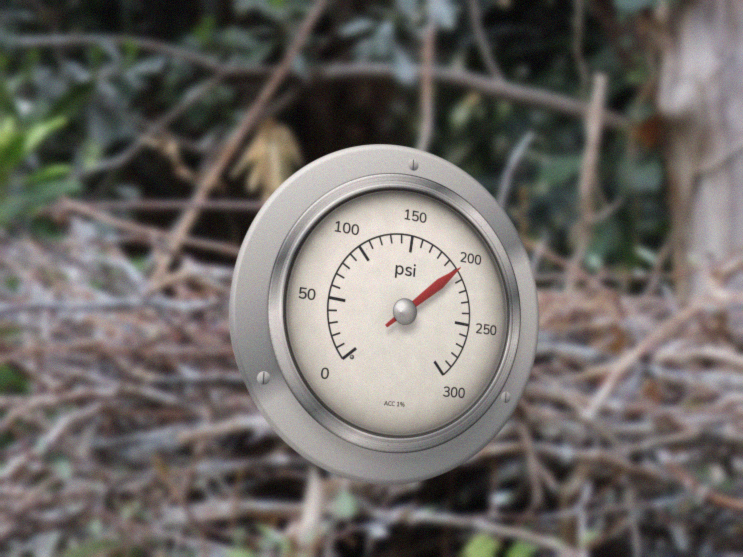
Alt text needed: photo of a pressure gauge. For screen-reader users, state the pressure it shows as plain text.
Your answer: 200 psi
